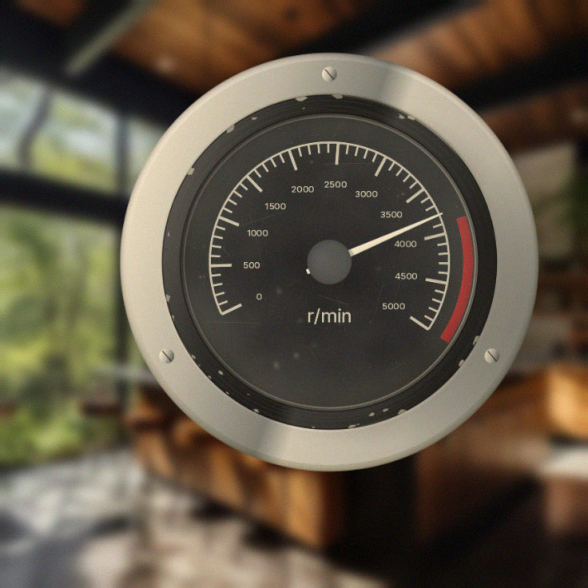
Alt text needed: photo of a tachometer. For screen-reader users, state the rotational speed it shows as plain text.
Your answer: 3800 rpm
